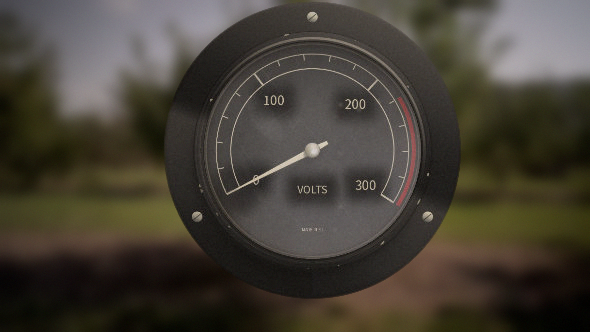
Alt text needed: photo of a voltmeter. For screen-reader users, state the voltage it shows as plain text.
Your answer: 0 V
